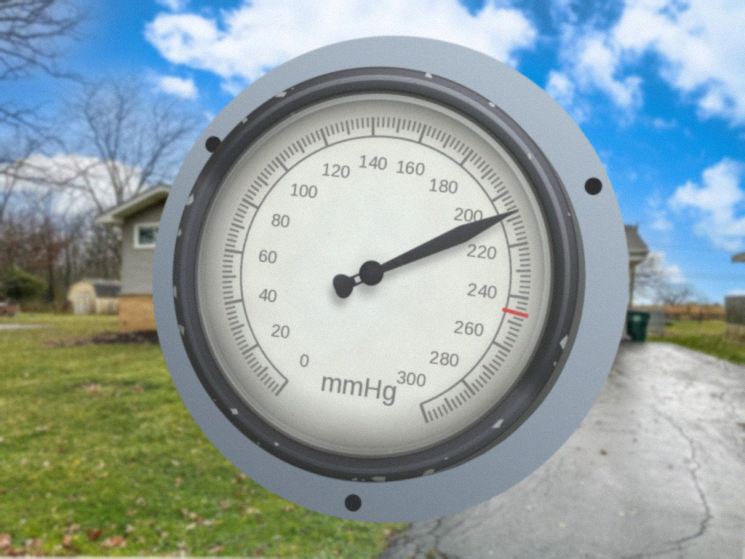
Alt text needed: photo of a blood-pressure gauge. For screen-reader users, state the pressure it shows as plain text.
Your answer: 208 mmHg
